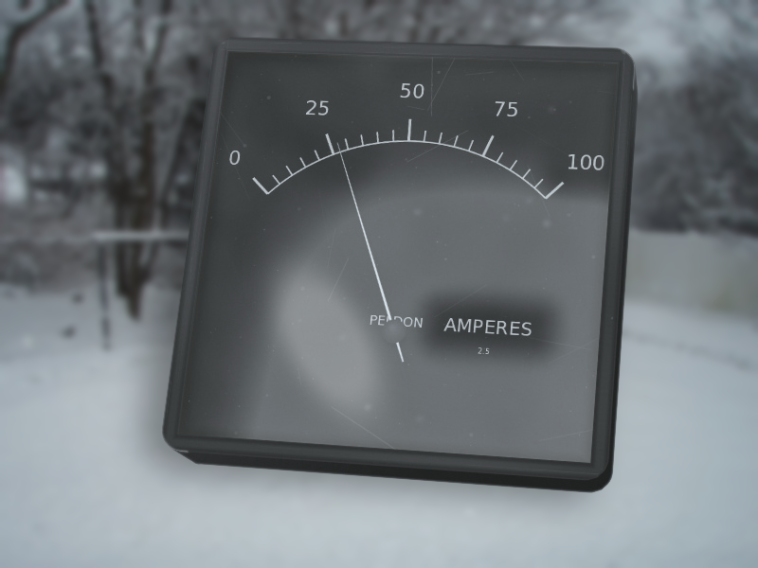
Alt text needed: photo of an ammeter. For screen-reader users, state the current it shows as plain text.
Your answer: 27.5 A
